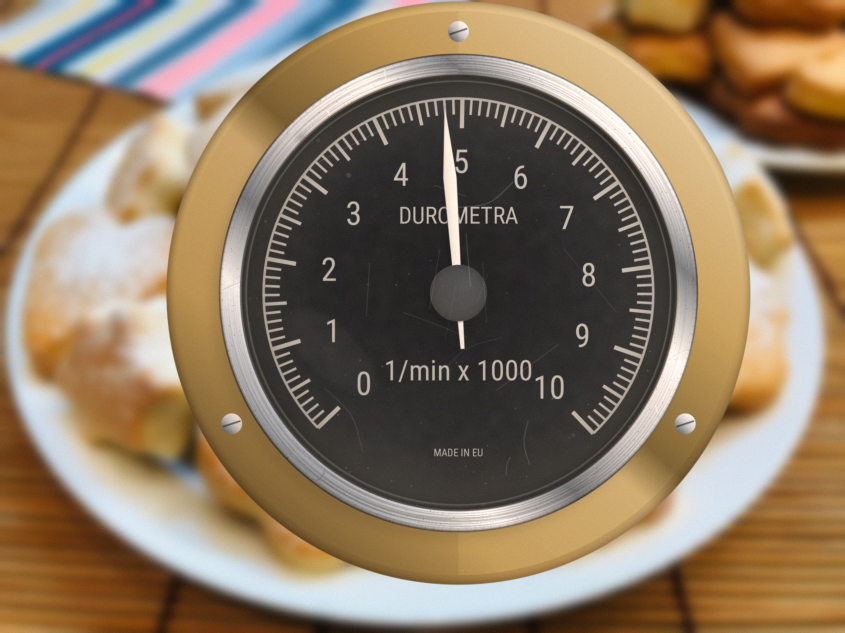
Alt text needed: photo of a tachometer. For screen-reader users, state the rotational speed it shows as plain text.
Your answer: 4800 rpm
